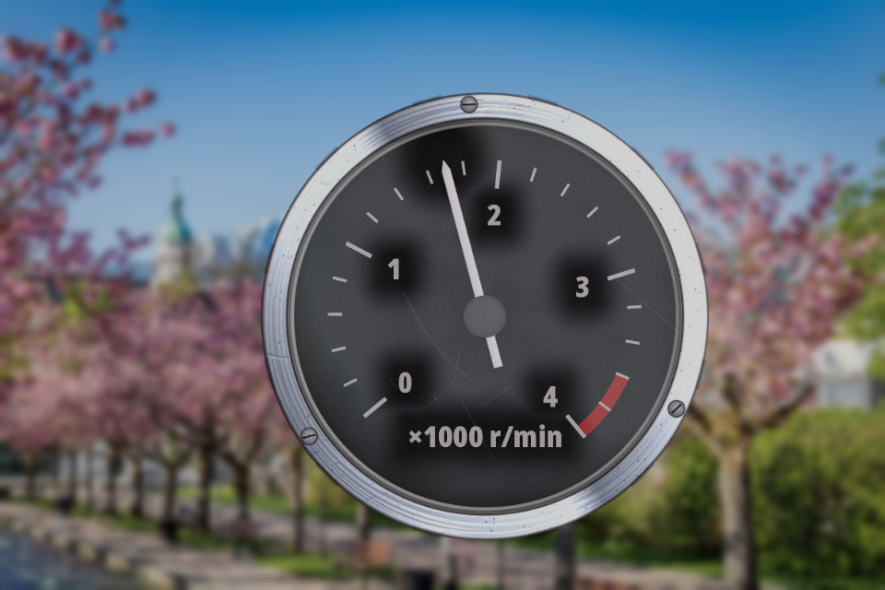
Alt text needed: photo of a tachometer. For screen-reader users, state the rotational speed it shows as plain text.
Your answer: 1700 rpm
